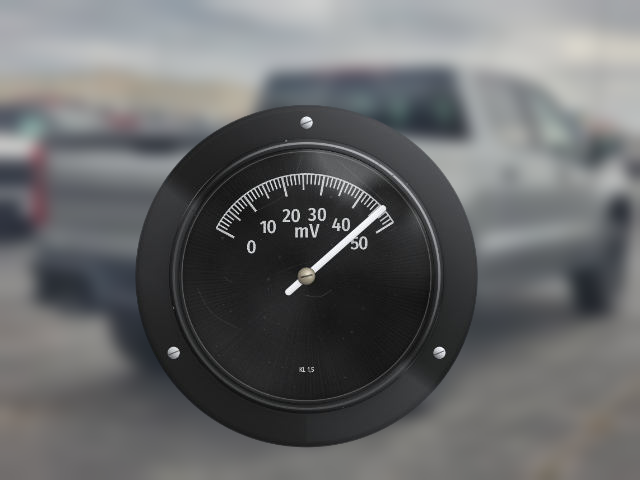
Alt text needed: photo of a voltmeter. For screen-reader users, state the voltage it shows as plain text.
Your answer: 46 mV
